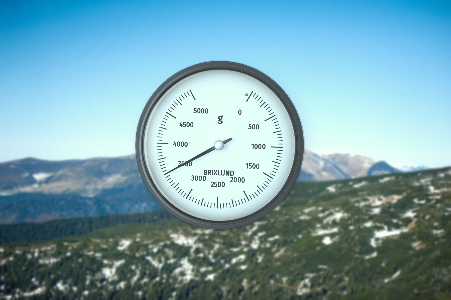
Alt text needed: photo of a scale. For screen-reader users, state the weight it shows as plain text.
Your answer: 3500 g
